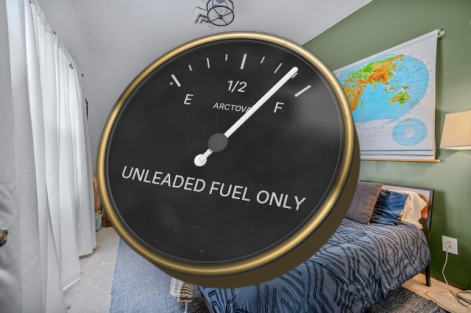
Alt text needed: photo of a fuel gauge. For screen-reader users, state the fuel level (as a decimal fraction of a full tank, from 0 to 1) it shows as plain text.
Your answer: 0.875
